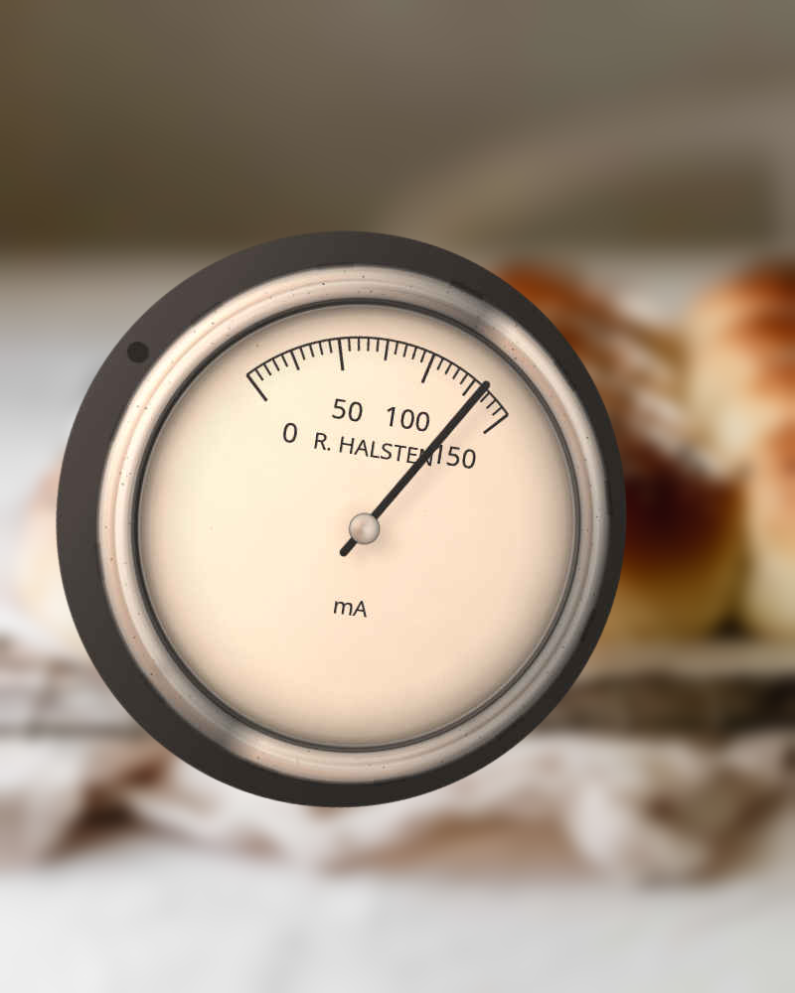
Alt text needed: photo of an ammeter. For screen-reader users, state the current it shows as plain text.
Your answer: 130 mA
